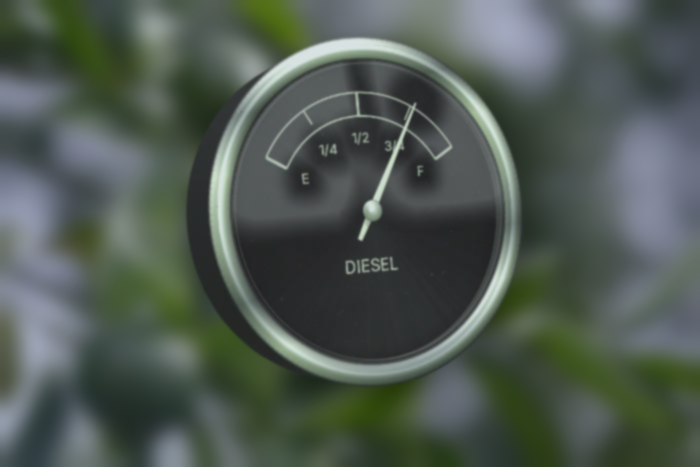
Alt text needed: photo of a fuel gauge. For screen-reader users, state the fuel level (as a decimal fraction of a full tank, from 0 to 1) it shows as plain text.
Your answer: 0.75
